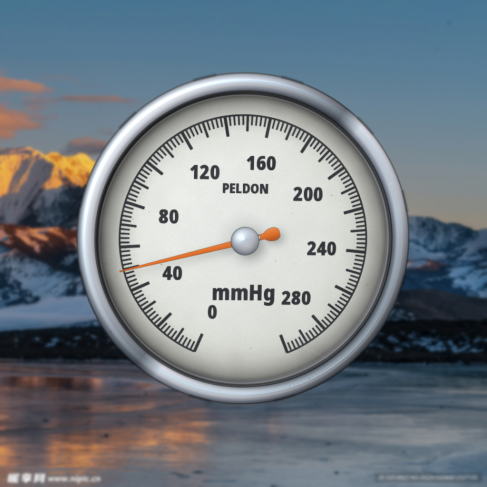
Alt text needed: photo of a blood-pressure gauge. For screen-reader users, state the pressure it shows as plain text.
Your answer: 50 mmHg
